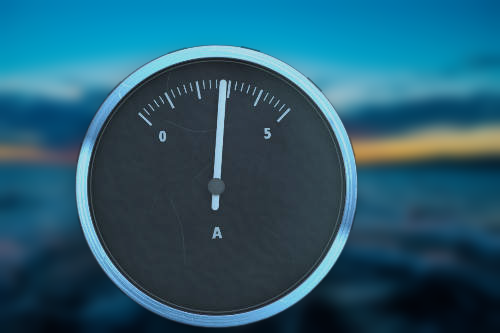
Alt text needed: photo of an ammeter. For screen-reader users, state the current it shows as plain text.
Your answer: 2.8 A
